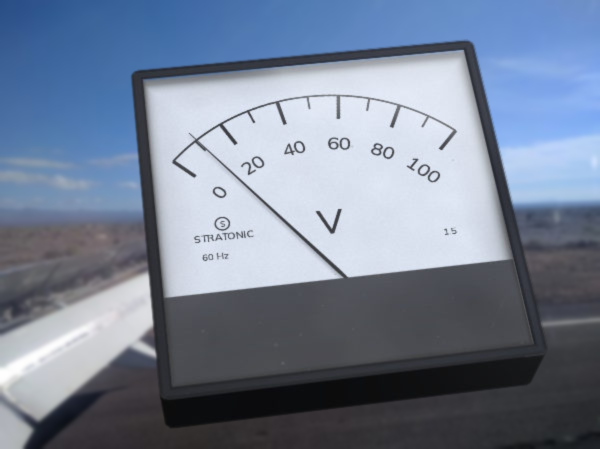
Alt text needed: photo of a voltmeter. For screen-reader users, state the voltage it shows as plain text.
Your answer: 10 V
